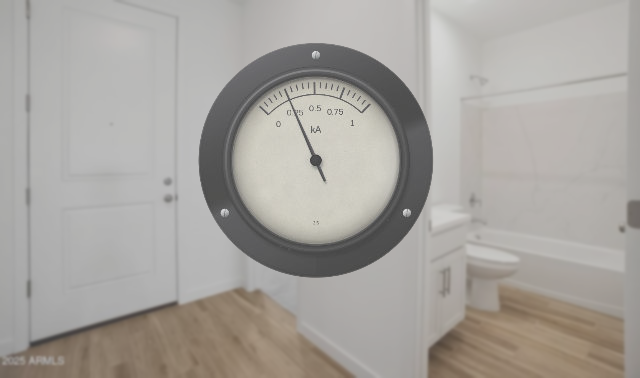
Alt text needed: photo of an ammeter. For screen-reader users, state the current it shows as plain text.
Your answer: 0.25 kA
